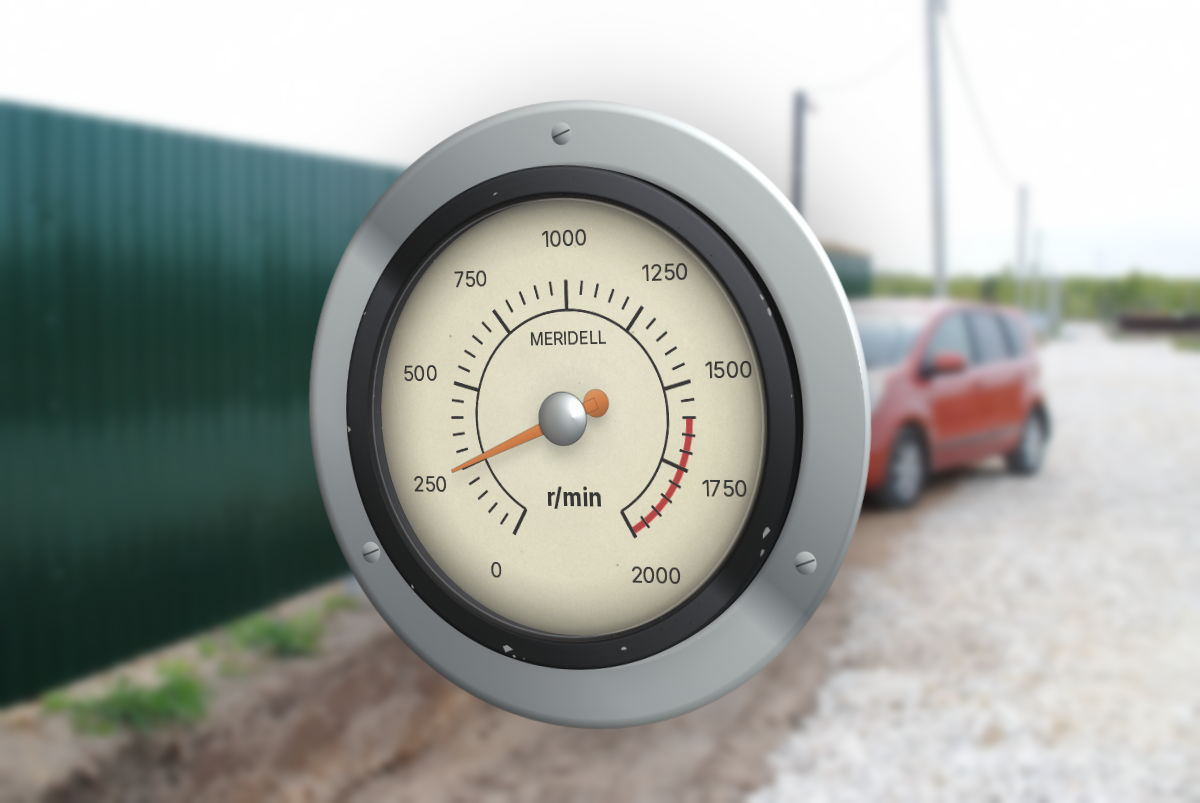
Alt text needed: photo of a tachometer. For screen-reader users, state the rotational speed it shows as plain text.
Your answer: 250 rpm
